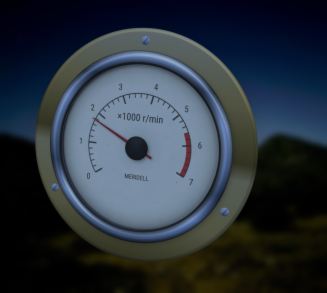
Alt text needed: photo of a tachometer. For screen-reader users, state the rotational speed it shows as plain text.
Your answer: 1800 rpm
